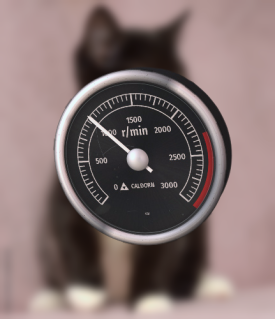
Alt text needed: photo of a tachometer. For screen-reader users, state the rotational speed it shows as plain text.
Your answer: 1000 rpm
